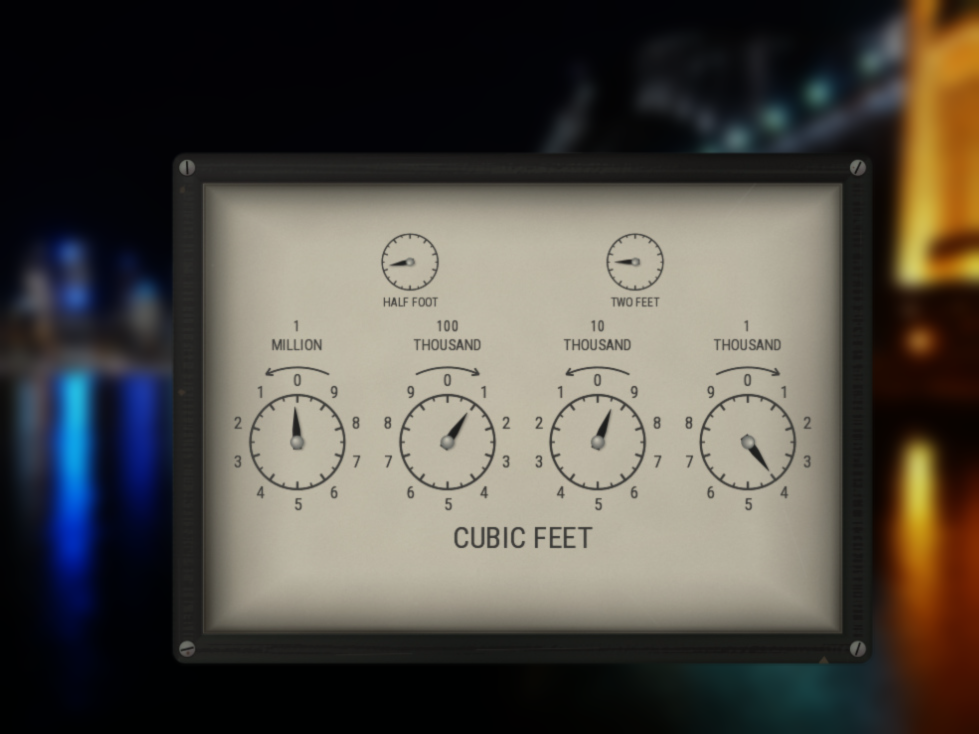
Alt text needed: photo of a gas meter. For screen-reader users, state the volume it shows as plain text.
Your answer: 9400 ft³
